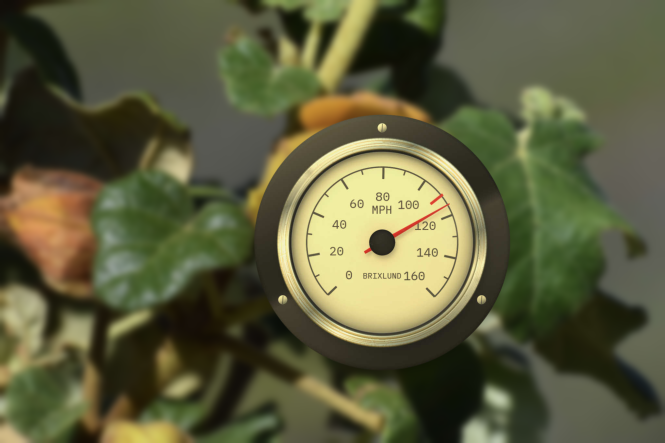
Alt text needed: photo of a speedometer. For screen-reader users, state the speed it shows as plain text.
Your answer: 115 mph
